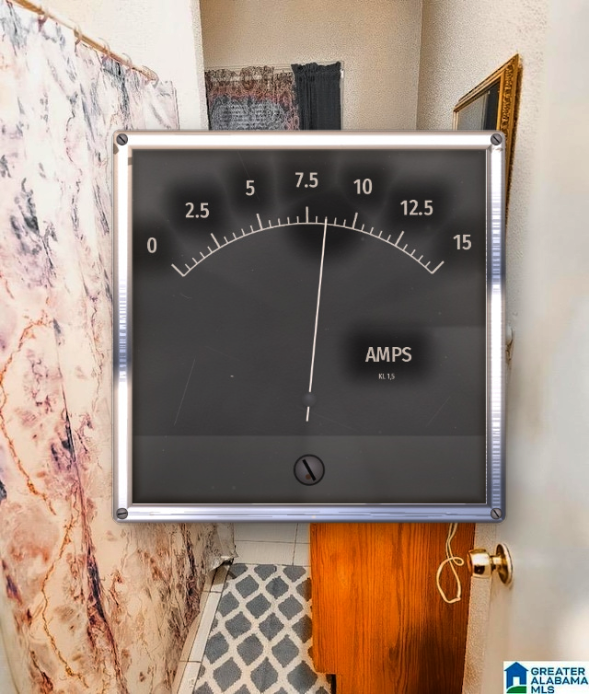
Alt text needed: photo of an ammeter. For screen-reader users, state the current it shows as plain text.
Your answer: 8.5 A
